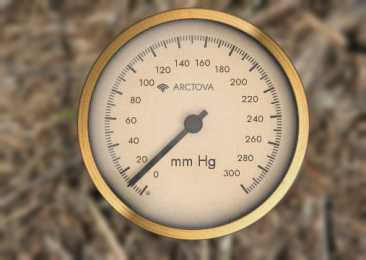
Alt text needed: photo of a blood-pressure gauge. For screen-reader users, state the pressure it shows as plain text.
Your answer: 10 mmHg
